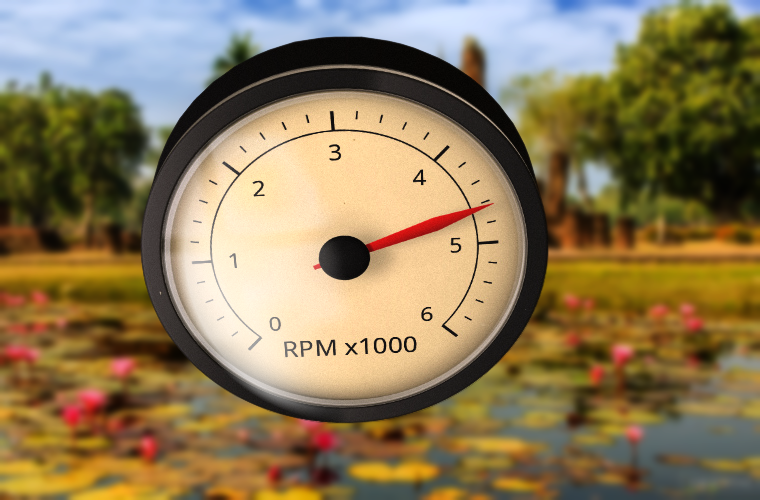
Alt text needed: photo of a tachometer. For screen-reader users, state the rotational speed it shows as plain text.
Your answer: 4600 rpm
